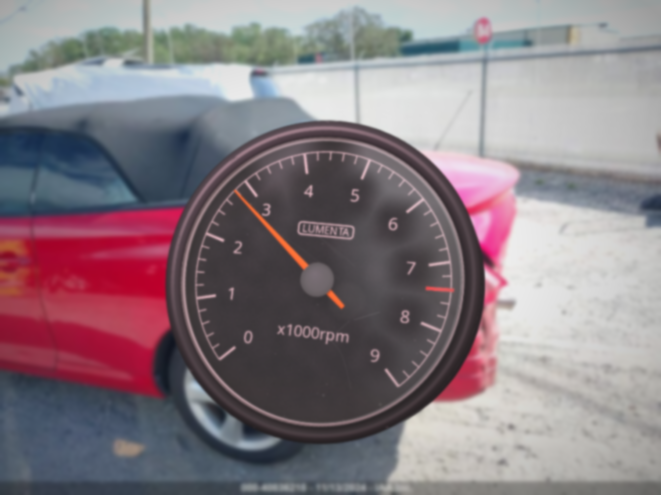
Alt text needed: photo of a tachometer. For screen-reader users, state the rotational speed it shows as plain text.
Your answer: 2800 rpm
